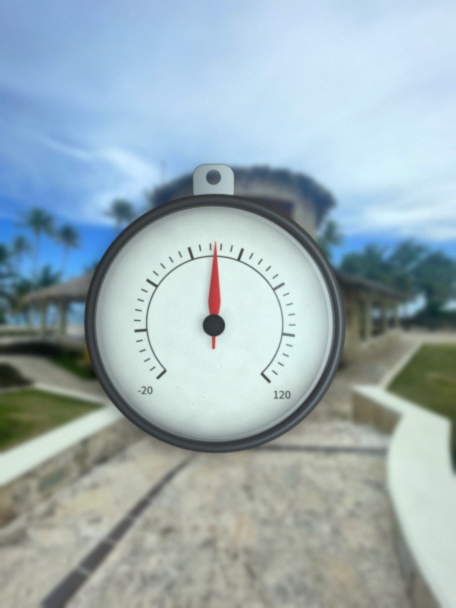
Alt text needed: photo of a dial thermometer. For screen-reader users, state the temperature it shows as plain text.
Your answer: 50 °F
